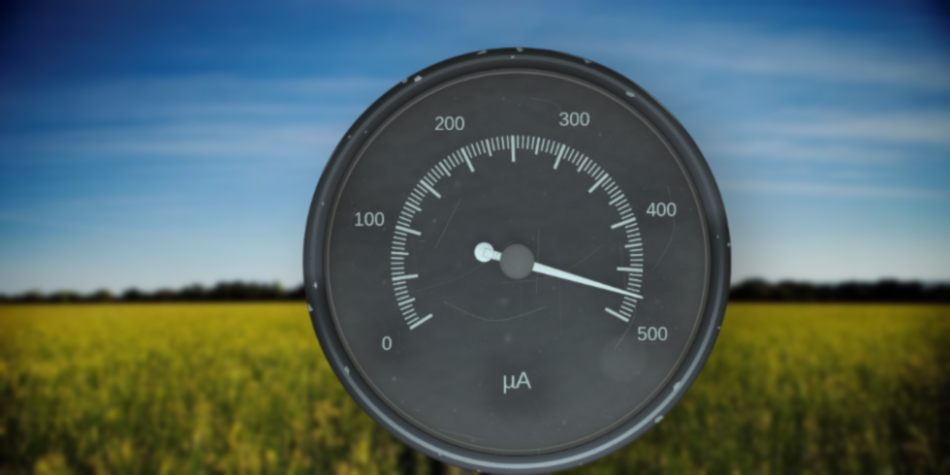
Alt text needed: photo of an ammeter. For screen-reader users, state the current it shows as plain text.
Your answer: 475 µA
